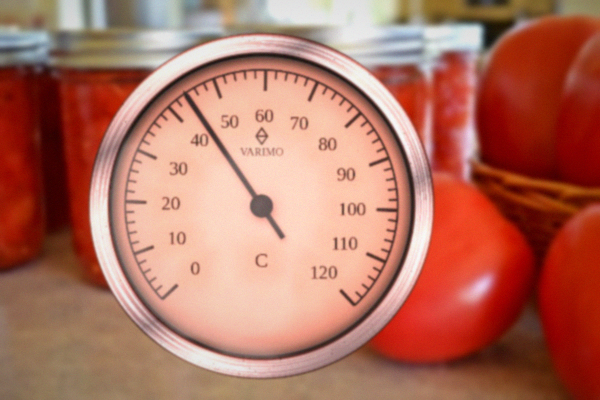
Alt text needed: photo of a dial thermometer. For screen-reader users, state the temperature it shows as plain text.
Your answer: 44 °C
